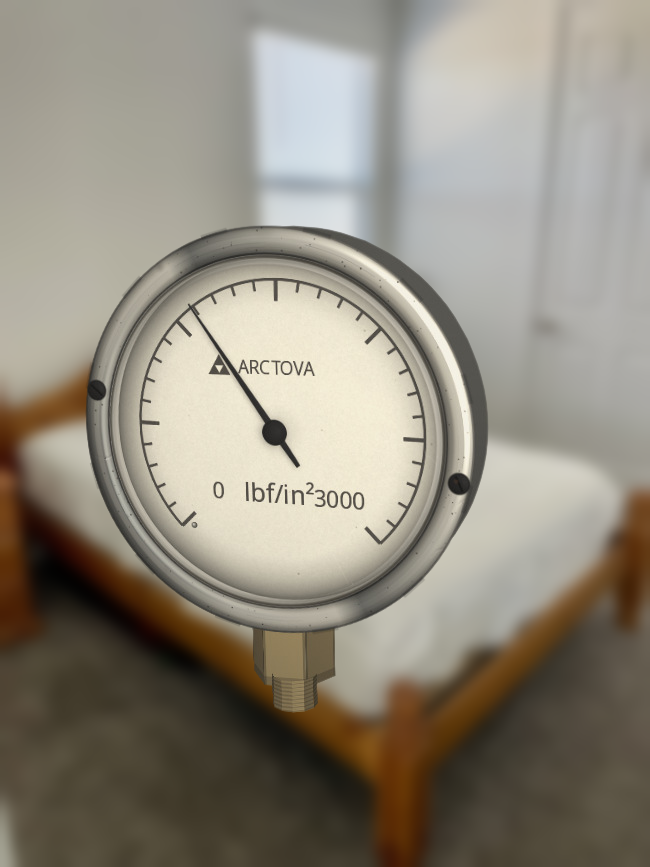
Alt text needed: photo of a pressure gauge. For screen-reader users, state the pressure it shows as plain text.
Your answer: 1100 psi
